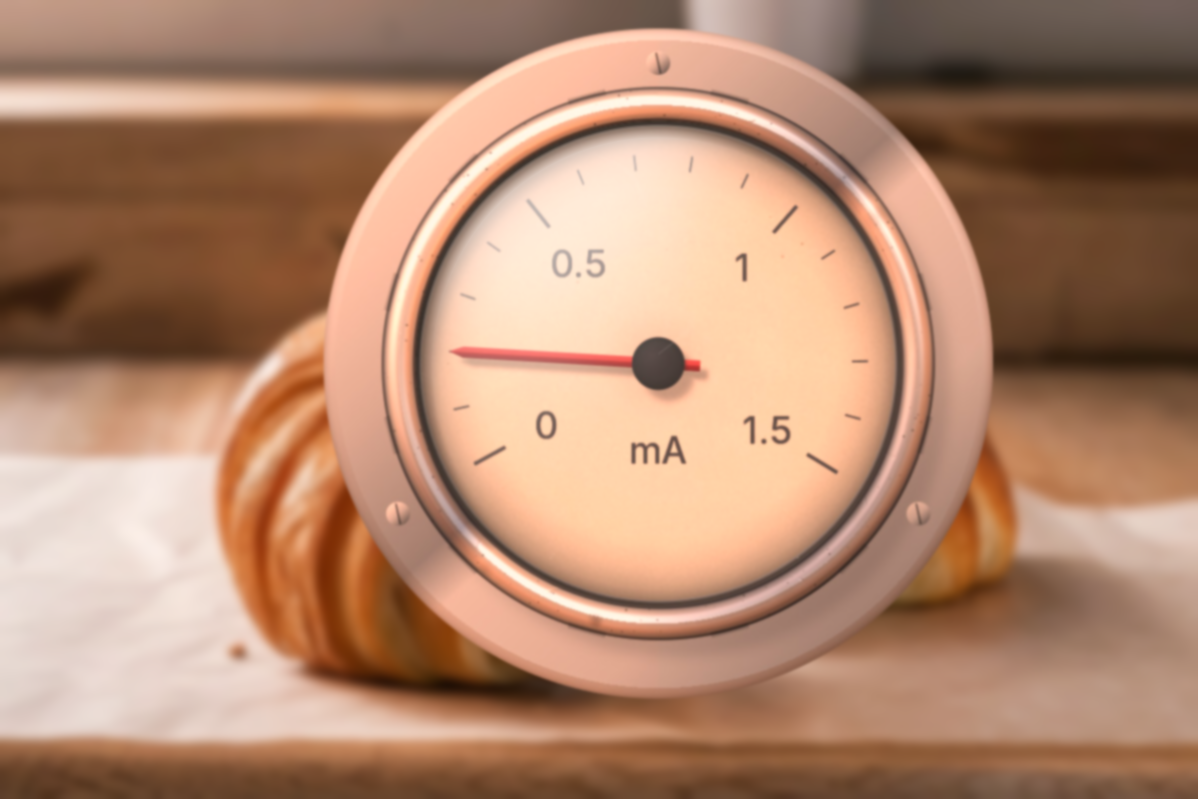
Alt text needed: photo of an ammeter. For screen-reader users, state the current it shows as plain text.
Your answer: 0.2 mA
